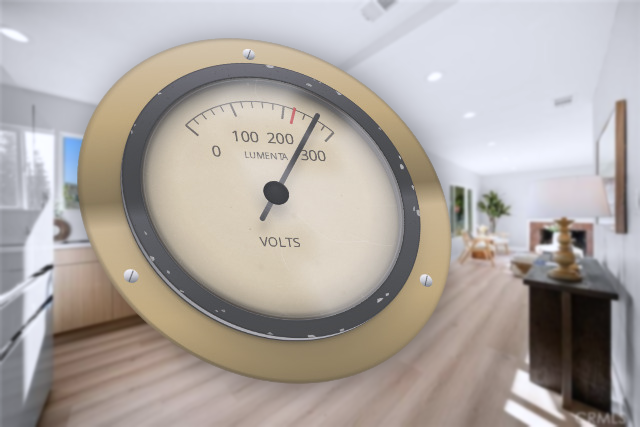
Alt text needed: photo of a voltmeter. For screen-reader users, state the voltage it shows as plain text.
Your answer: 260 V
